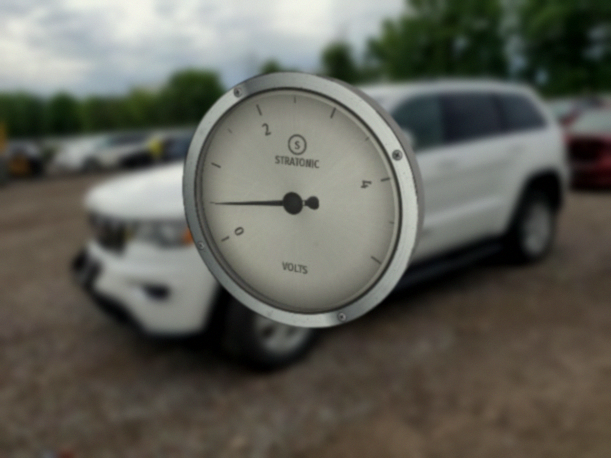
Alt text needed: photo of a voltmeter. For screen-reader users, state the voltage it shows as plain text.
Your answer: 0.5 V
